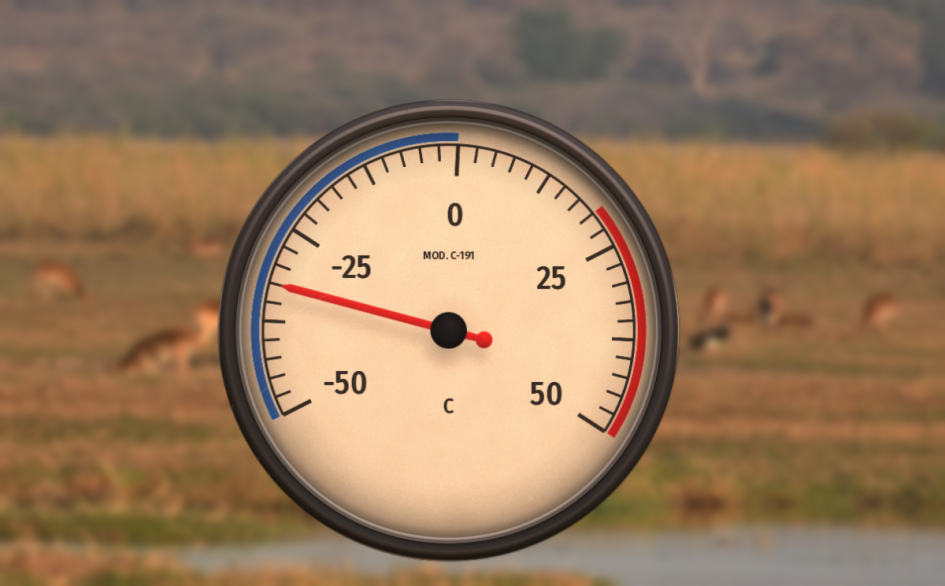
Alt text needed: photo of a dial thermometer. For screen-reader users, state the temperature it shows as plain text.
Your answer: -32.5 °C
